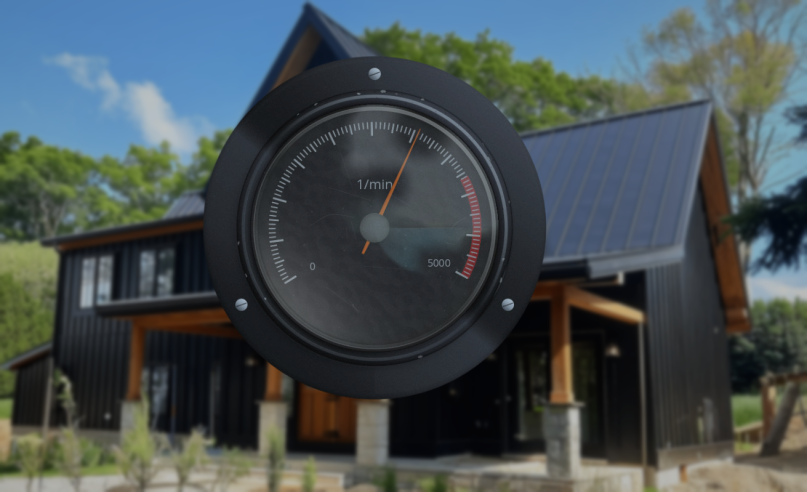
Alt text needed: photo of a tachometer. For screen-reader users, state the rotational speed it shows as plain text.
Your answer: 3050 rpm
